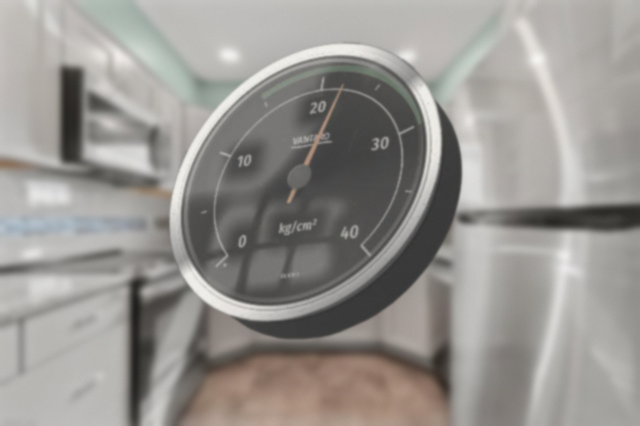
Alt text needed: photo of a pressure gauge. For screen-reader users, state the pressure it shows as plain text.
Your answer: 22.5 kg/cm²
